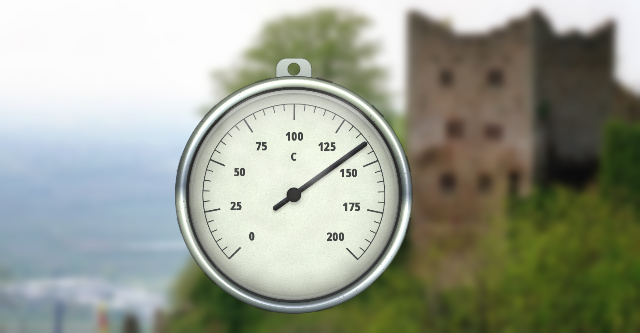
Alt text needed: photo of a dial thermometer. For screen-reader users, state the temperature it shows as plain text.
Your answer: 140 °C
